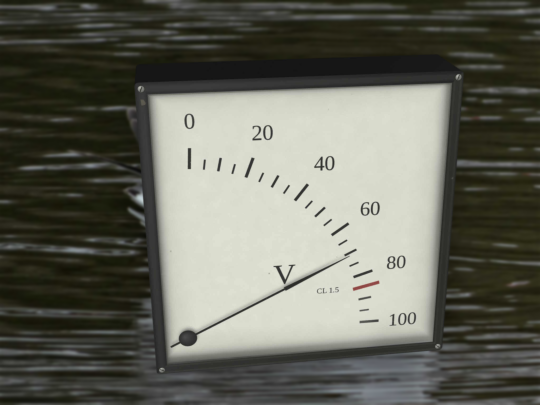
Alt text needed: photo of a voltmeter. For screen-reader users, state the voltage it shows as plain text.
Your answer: 70 V
